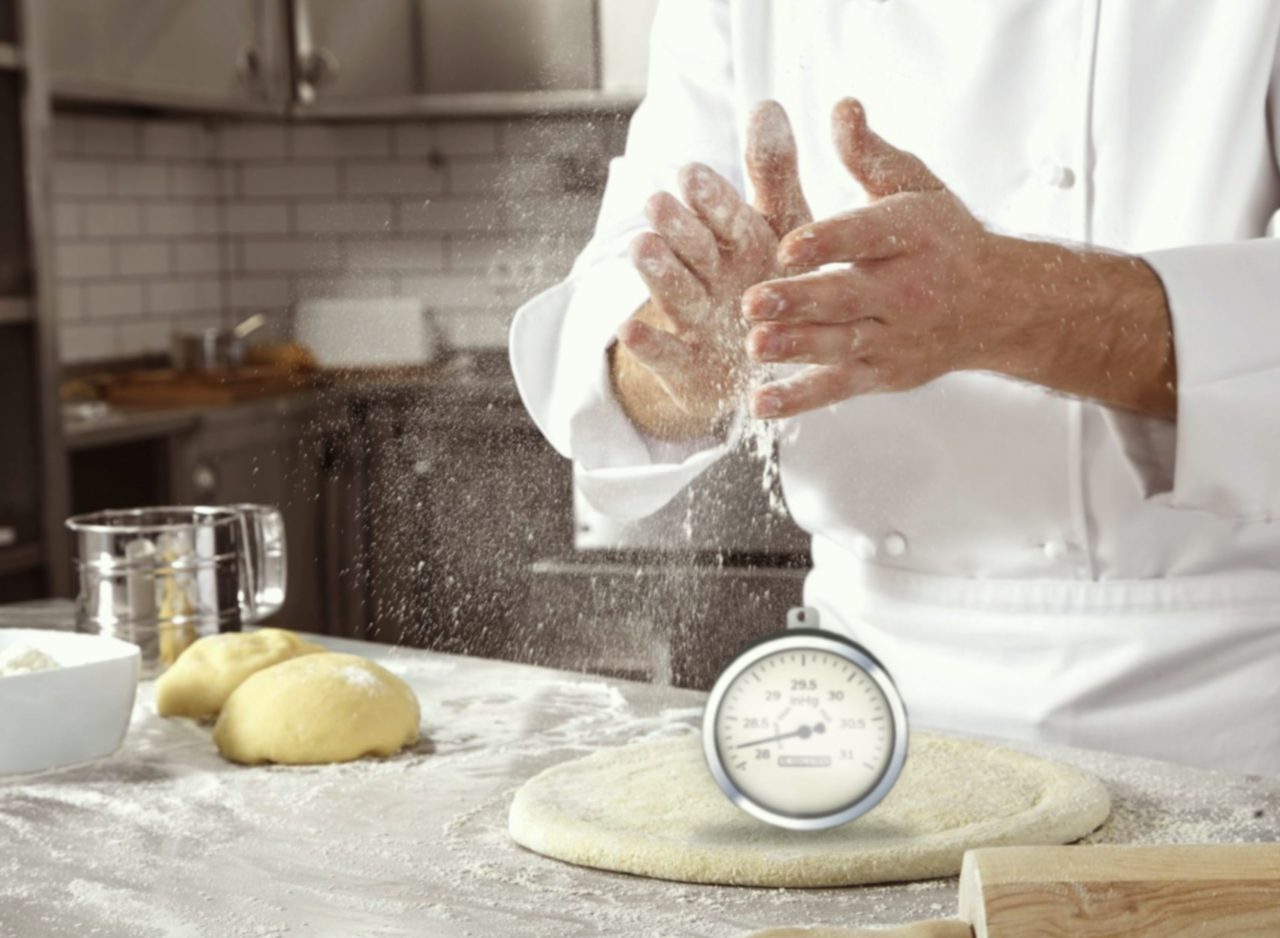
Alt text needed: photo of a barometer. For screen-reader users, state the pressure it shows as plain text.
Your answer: 28.2 inHg
